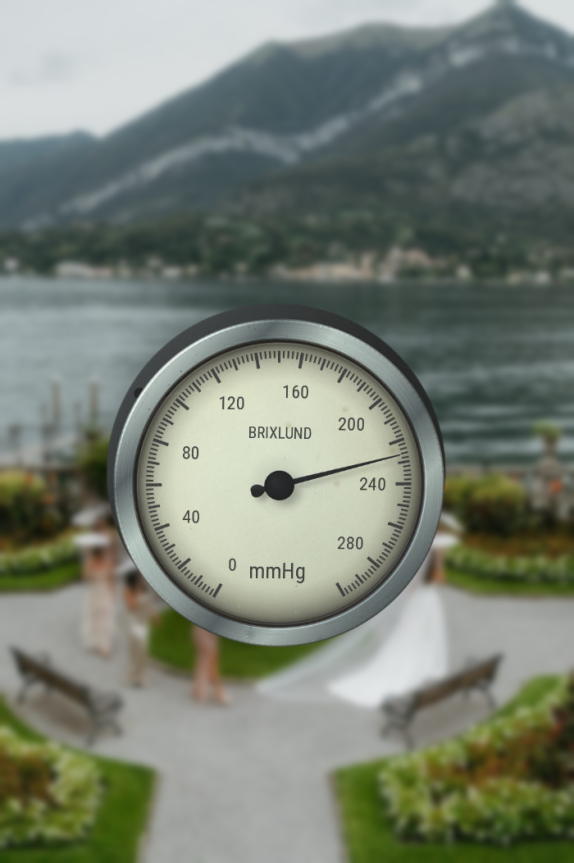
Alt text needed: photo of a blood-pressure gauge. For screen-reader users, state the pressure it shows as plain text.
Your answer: 226 mmHg
